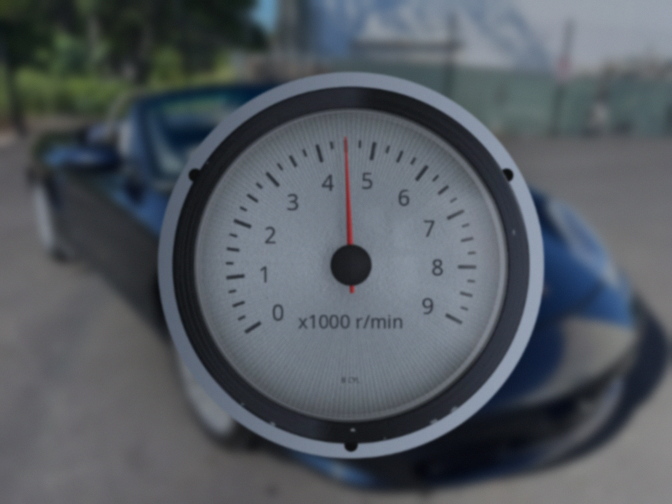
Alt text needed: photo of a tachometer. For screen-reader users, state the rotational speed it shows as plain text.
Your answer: 4500 rpm
